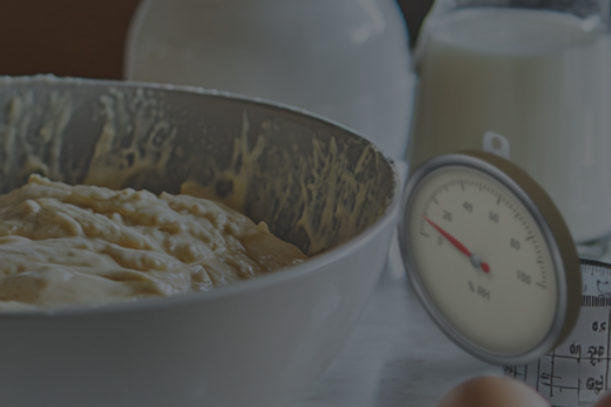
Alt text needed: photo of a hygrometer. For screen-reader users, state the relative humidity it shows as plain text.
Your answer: 10 %
